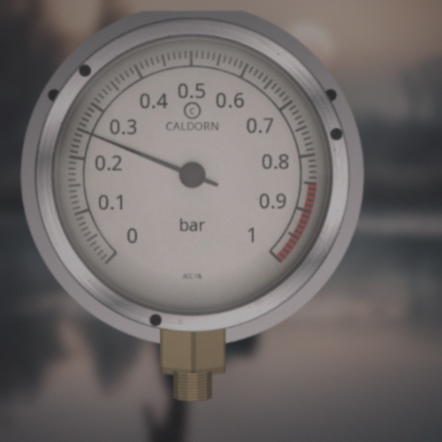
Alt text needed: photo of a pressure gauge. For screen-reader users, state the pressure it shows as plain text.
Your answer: 0.25 bar
